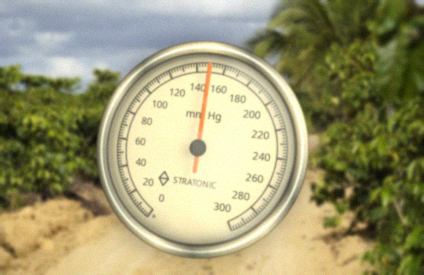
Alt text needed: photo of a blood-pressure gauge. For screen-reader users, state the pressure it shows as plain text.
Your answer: 150 mmHg
